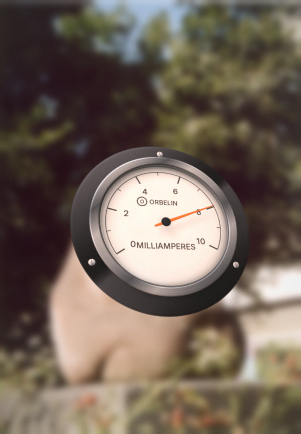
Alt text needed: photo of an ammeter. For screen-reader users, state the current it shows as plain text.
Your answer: 8 mA
